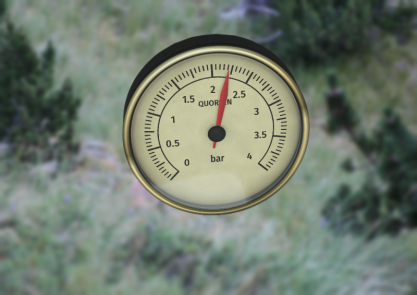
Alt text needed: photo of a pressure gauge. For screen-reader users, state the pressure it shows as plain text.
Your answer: 2.2 bar
